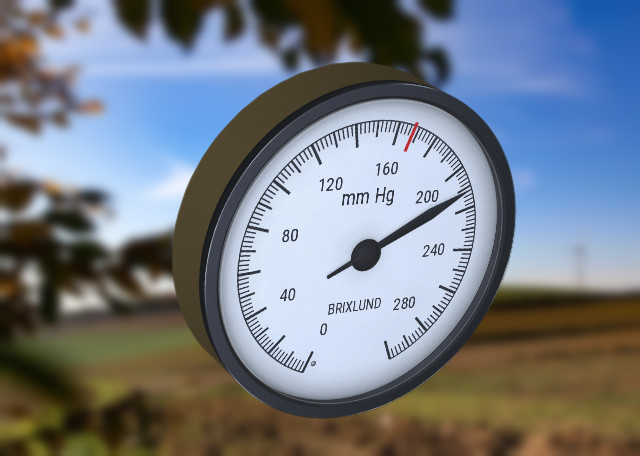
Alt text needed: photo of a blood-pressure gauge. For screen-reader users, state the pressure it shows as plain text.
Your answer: 210 mmHg
